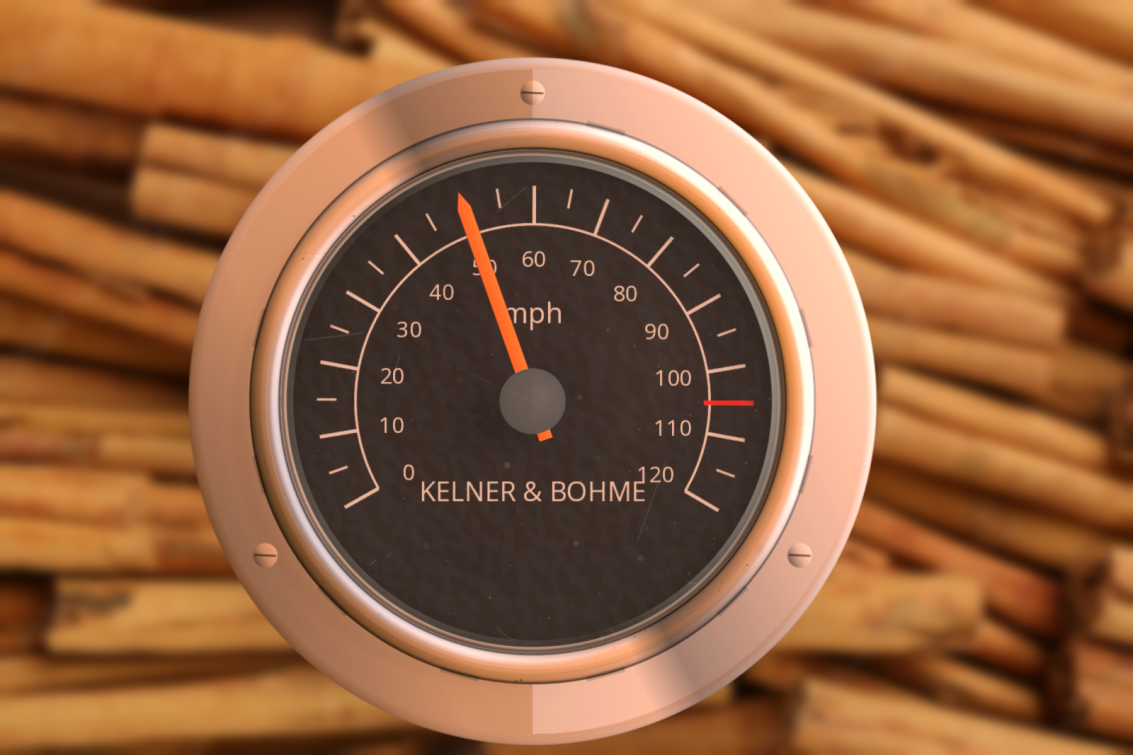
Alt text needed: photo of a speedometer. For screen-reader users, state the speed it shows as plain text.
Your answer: 50 mph
